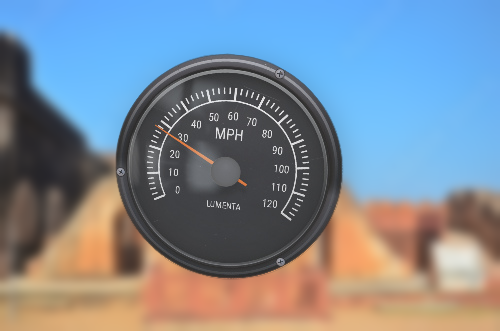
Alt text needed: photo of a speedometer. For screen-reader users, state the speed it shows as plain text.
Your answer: 28 mph
